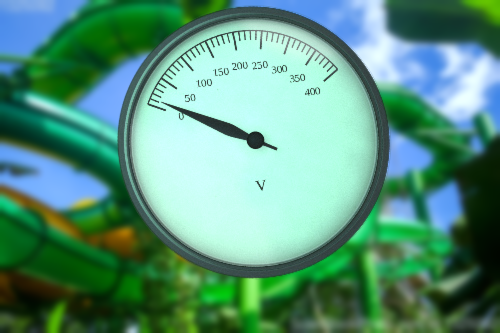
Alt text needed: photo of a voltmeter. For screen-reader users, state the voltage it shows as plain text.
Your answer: 10 V
